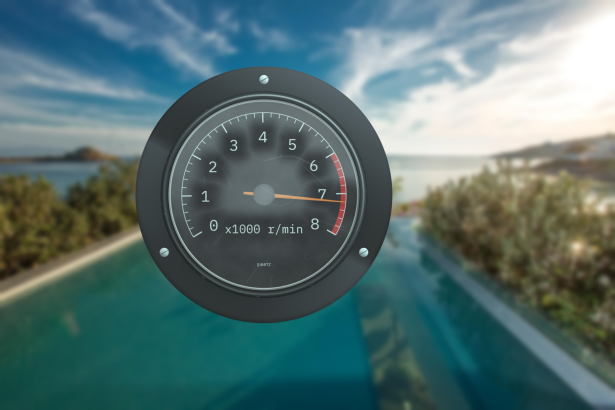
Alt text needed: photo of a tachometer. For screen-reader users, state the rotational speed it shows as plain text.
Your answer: 7200 rpm
